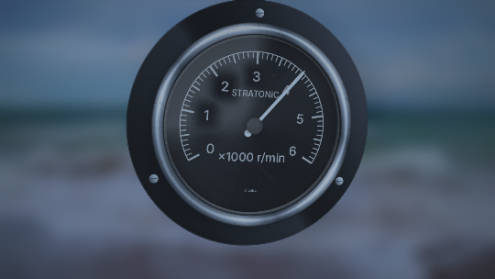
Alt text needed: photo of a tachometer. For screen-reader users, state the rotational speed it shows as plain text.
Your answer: 4000 rpm
